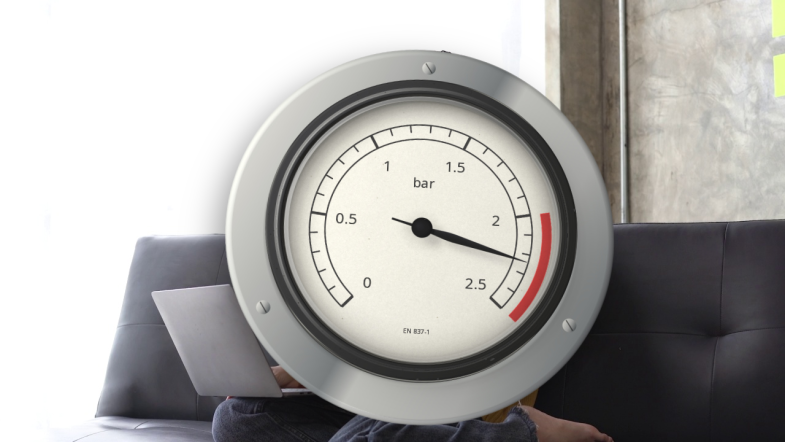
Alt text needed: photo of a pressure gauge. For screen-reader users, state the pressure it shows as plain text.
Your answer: 2.25 bar
